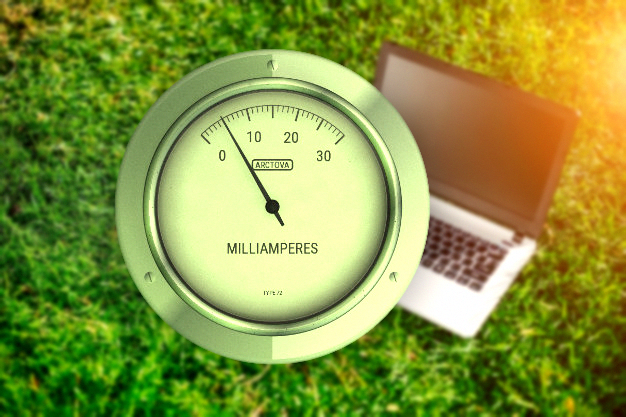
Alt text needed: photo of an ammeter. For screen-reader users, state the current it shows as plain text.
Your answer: 5 mA
